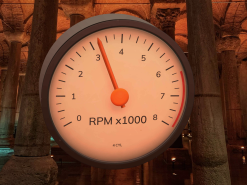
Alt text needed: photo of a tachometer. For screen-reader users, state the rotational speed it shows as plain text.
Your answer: 3250 rpm
